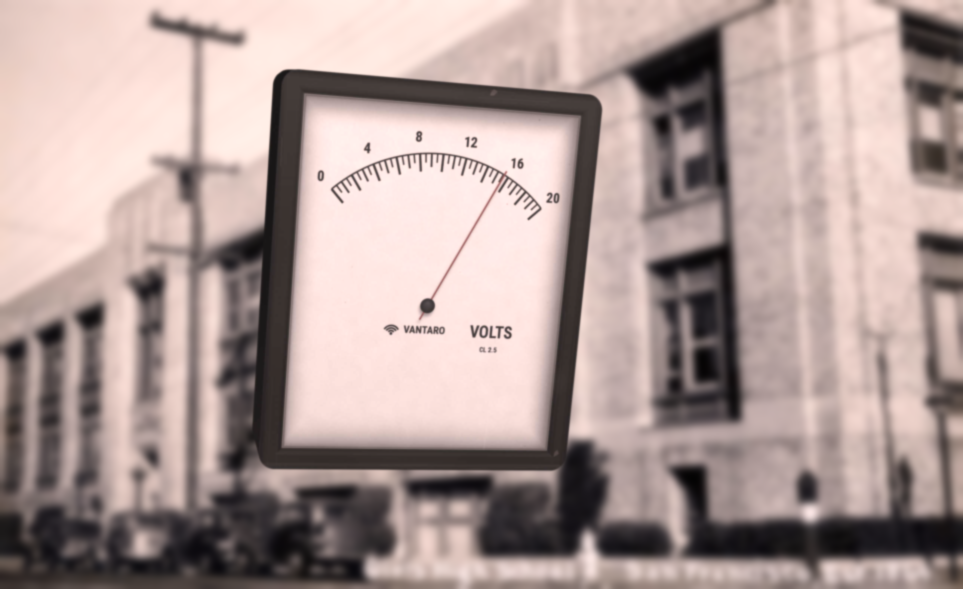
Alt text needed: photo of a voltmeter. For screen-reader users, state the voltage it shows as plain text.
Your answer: 15.5 V
